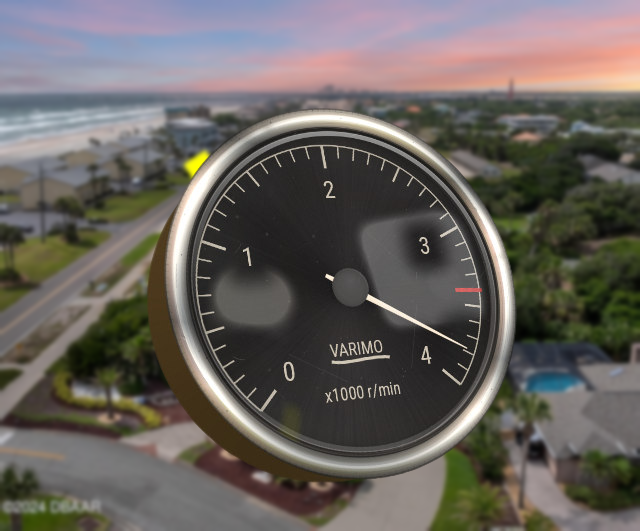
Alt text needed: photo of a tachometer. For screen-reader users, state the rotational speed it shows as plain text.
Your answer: 3800 rpm
